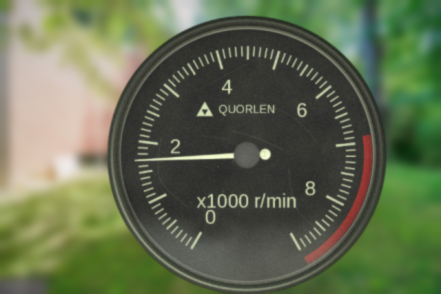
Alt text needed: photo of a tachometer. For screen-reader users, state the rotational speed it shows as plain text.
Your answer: 1700 rpm
